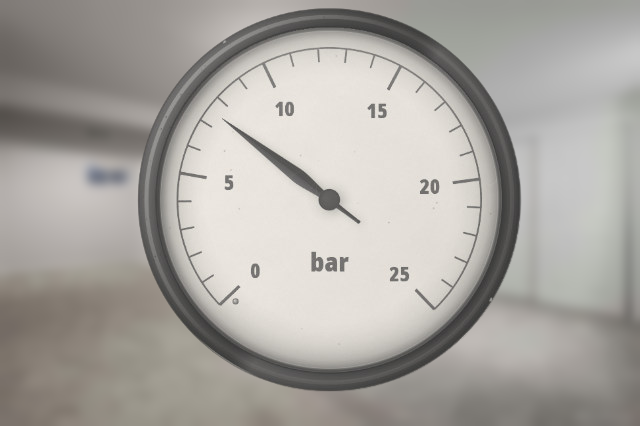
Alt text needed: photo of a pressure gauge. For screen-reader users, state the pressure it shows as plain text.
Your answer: 7.5 bar
